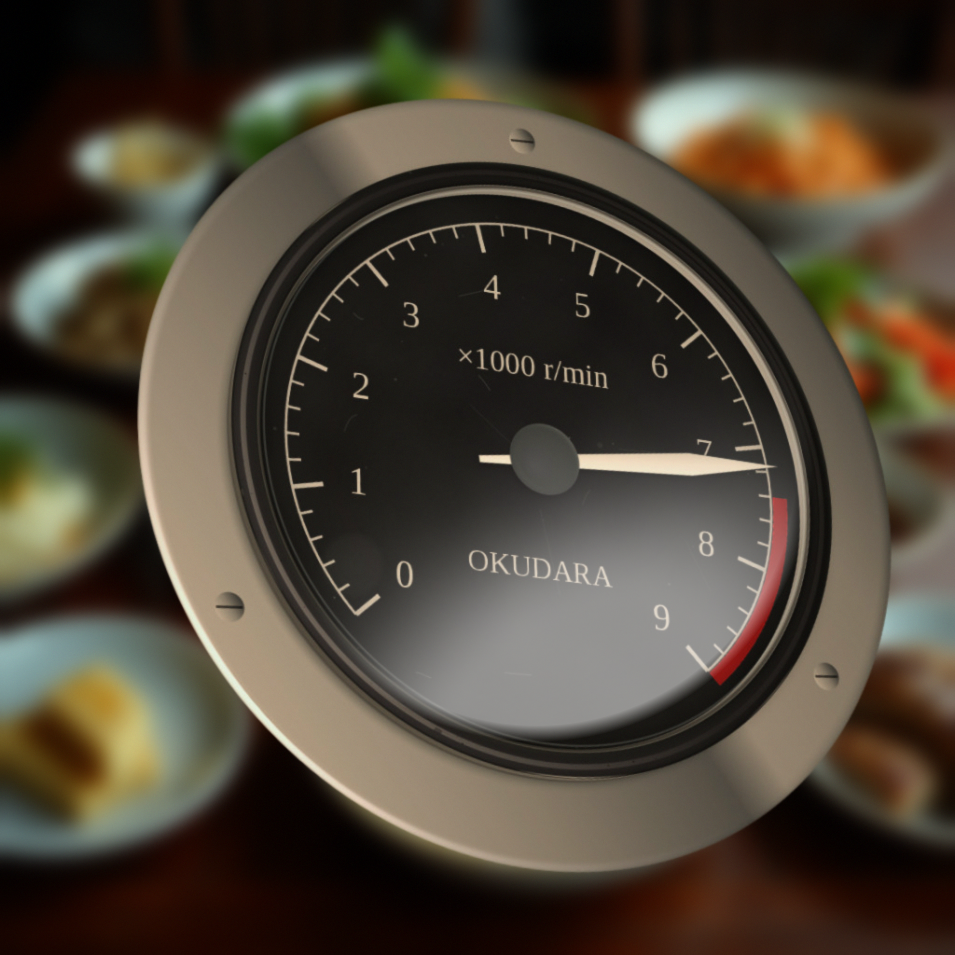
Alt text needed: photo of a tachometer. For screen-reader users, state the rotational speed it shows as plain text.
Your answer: 7200 rpm
